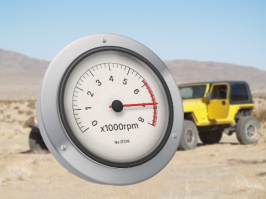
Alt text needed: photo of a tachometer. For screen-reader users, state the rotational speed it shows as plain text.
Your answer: 7000 rpm
